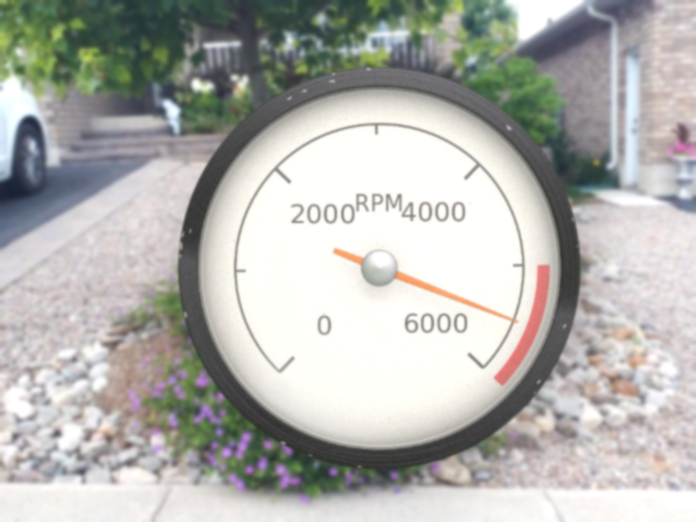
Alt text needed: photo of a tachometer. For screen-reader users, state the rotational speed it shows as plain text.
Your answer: 5500 rpm
